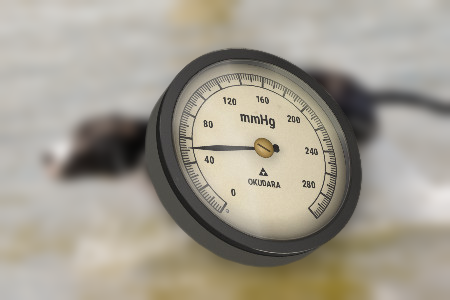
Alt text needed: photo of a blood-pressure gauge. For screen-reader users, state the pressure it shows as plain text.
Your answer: 50 mmHg
